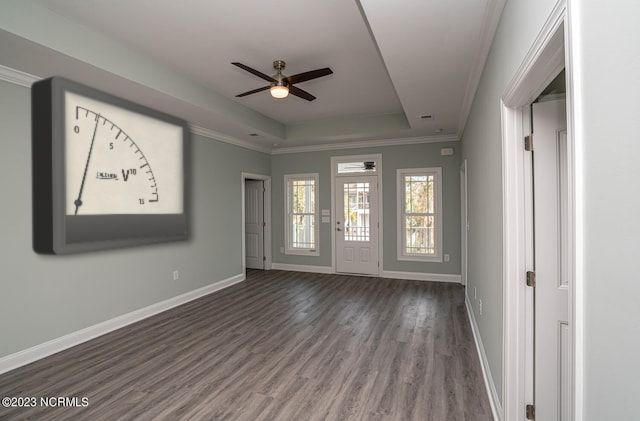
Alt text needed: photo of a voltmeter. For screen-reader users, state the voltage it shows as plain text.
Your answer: 2 V
